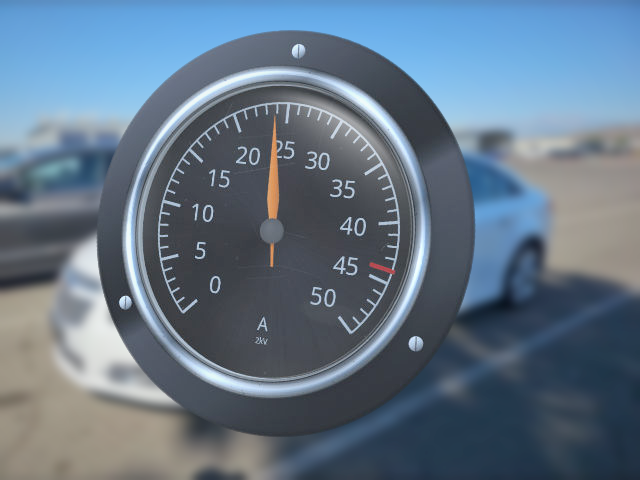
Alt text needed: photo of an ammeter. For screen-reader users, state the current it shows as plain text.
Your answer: 24 A
